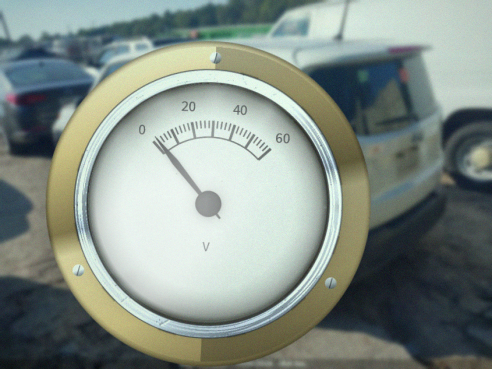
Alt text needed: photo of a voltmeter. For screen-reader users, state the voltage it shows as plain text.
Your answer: 2 V
